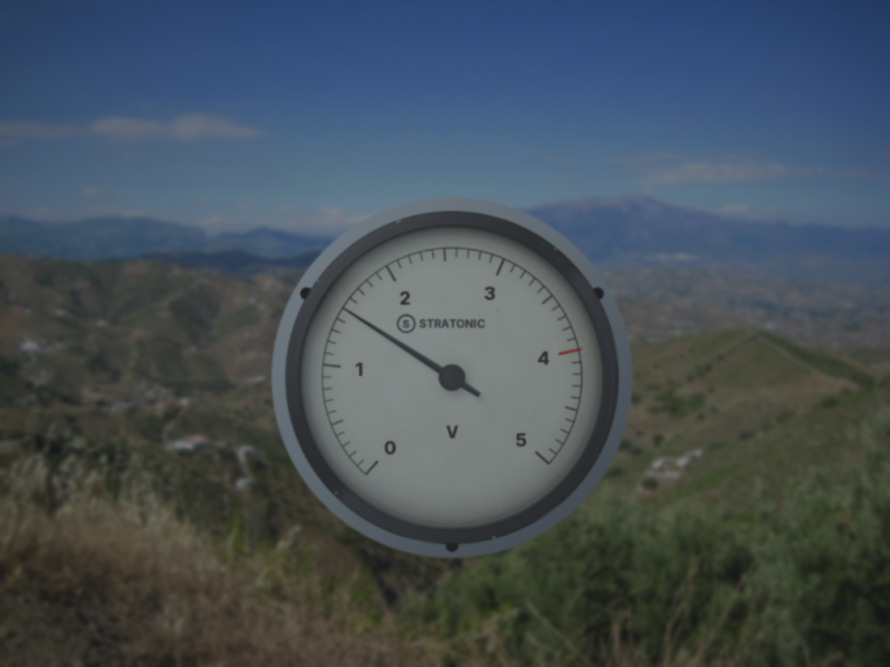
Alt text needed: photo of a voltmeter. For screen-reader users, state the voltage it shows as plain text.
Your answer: 1.5 V
